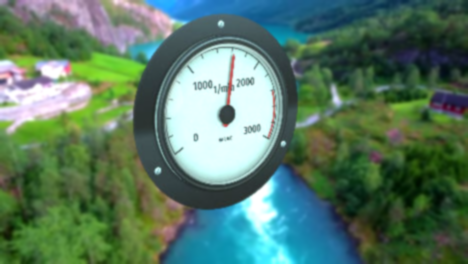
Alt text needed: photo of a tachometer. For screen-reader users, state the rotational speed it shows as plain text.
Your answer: 1600 rpm
